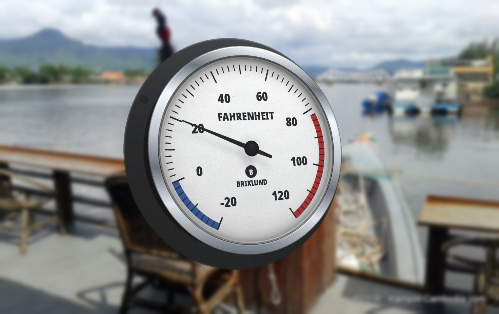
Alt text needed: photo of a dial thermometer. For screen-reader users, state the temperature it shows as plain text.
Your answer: 20 °F
